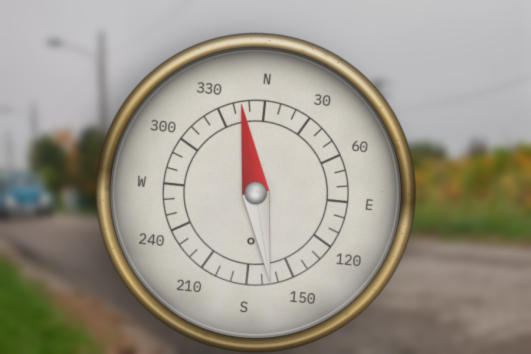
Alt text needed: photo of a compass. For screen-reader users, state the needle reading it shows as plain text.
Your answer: 345 °
